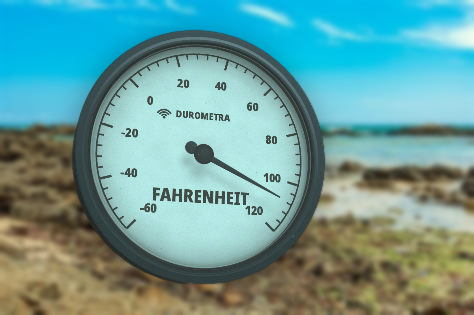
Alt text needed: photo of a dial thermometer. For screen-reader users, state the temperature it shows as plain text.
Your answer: 108 °F
